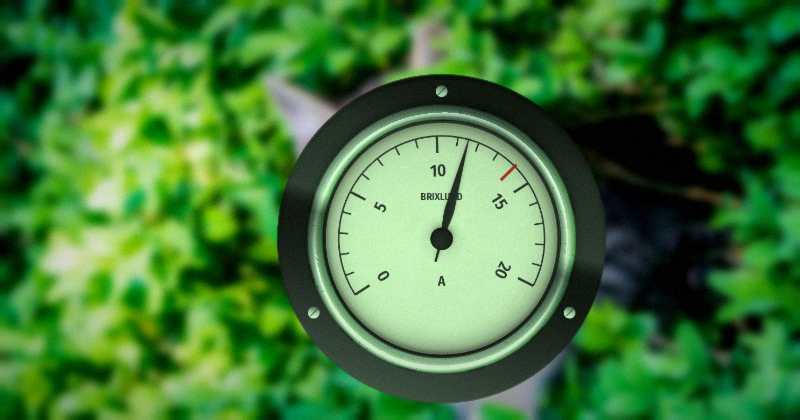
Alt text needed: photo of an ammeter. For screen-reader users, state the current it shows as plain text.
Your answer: 11.5 A
